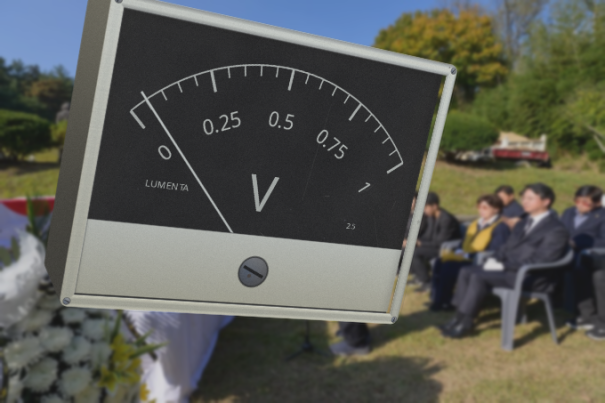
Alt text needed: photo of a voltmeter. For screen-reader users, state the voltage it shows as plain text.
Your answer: 0.05 V
